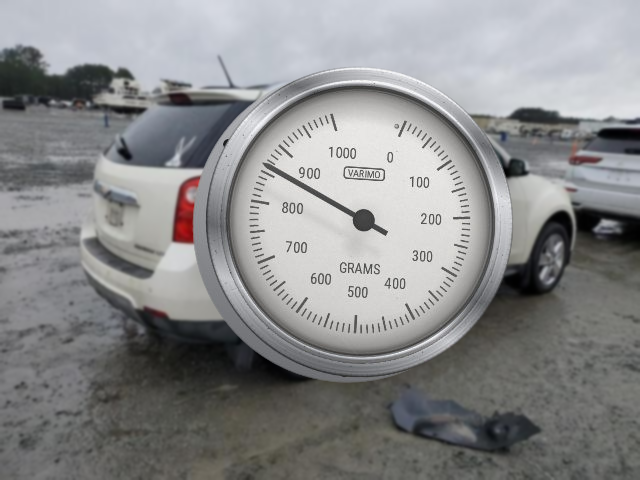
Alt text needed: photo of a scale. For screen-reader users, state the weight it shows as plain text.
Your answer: 860 g
